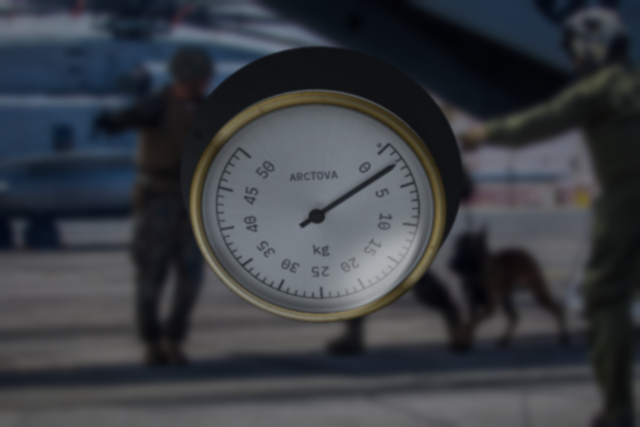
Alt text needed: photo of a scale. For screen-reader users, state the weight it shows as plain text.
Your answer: 2 kg
